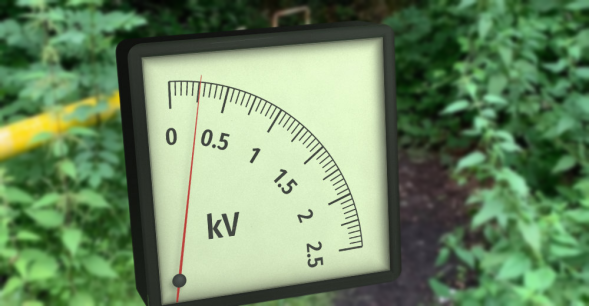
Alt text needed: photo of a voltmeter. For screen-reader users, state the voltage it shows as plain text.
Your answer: 0.25 kV
